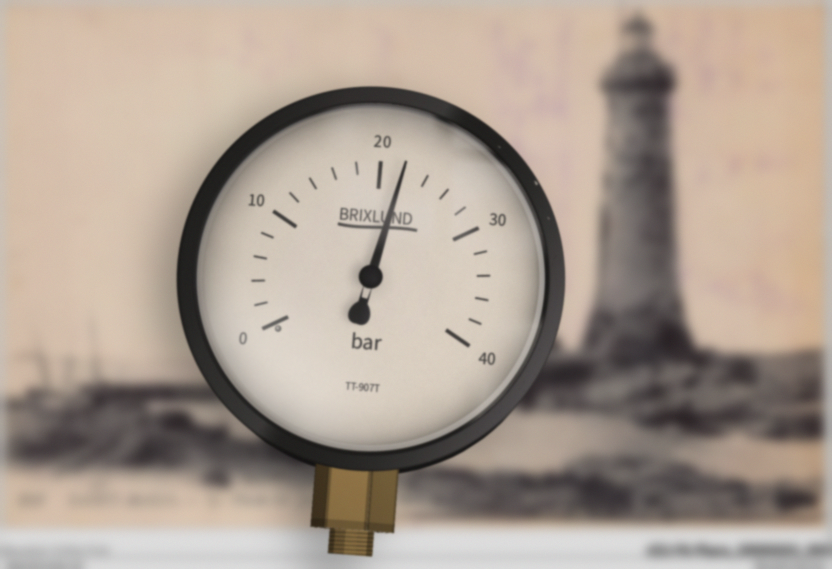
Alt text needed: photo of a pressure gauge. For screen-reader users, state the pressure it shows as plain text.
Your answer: 22 bar
